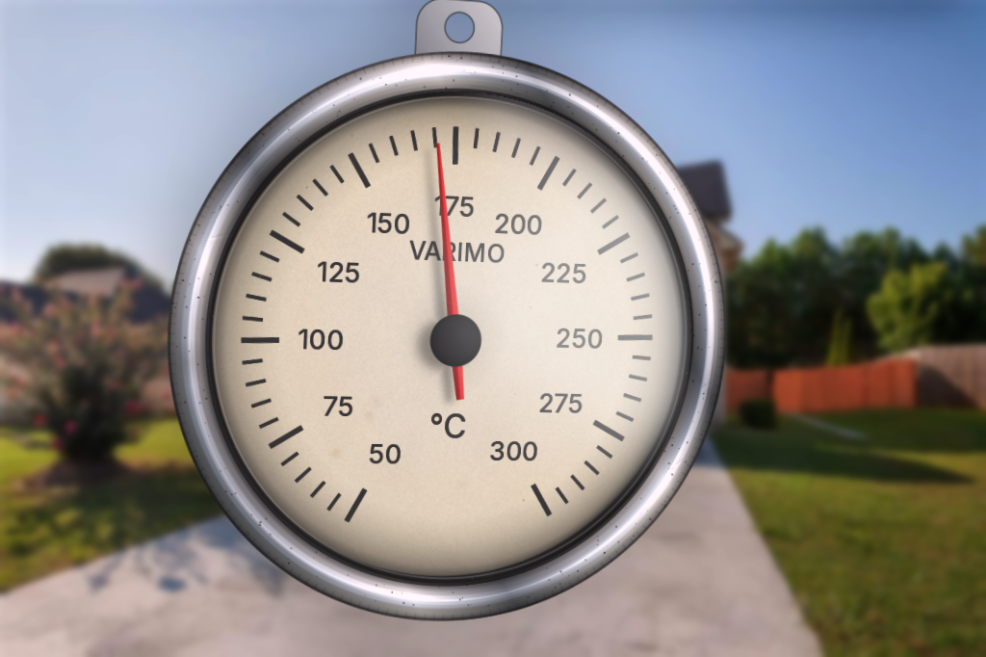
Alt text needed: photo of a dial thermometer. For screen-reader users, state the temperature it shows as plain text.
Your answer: 170 °C
